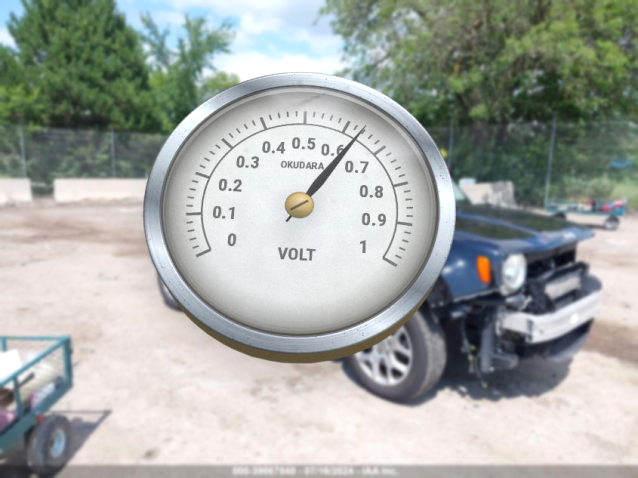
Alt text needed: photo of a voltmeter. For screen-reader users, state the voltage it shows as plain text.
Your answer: 0.64 V
